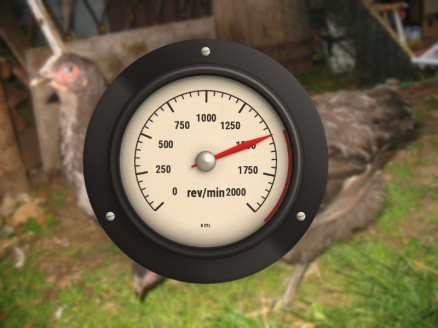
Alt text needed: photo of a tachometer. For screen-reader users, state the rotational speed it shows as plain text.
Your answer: 1500 rpm
